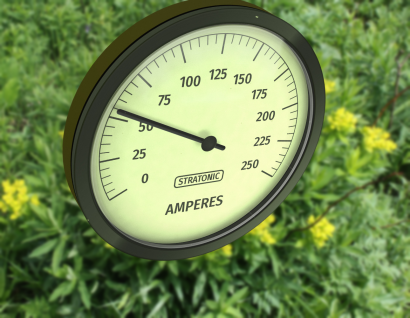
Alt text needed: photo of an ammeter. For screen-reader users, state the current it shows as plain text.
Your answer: 55 A
